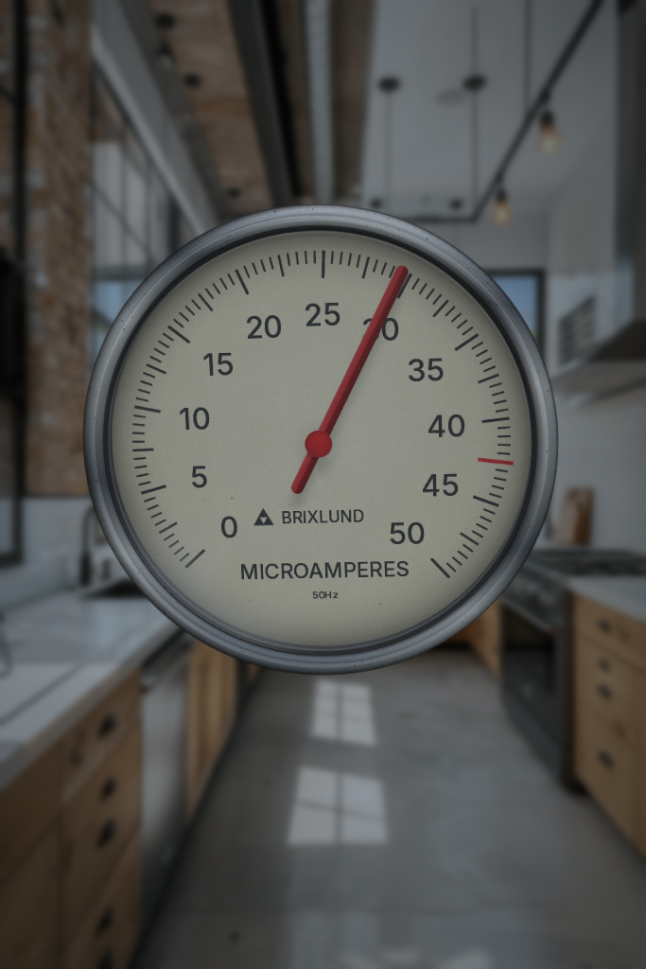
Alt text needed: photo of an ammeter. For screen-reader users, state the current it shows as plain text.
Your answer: 29.5 µA
